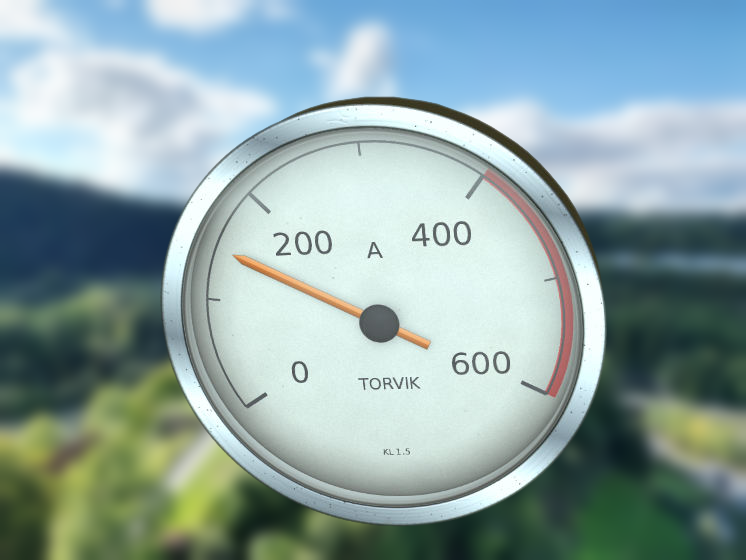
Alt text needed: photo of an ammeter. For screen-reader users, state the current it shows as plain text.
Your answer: 150 A
